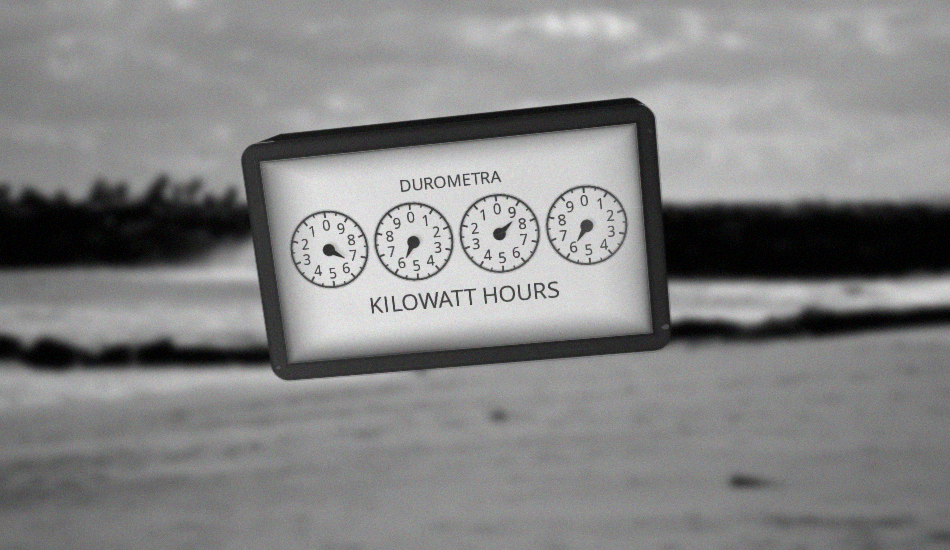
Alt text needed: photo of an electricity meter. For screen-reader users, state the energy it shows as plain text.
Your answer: 6586 kWh
